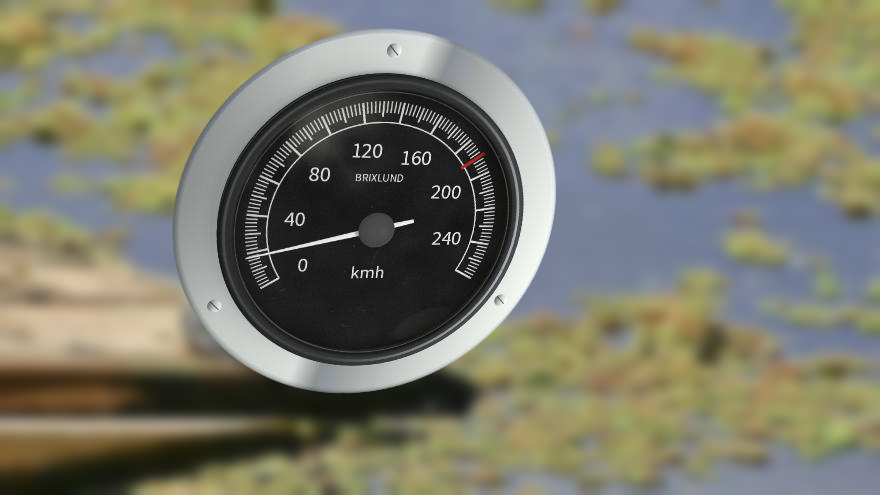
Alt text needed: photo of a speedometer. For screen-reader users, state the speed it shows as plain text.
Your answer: 20 km/h
